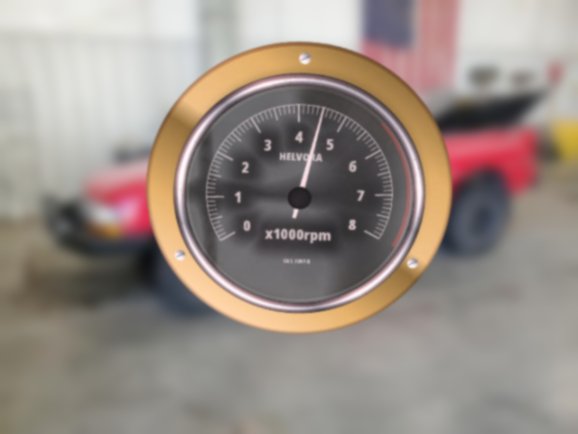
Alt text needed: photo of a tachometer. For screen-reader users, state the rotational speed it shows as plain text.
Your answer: 4500 rpm
